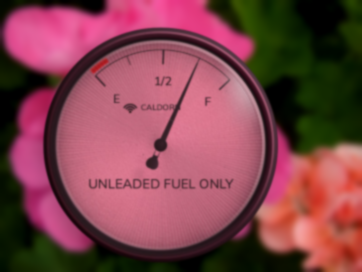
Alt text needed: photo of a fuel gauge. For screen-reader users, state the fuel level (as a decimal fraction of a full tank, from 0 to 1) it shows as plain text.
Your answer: 0.75
